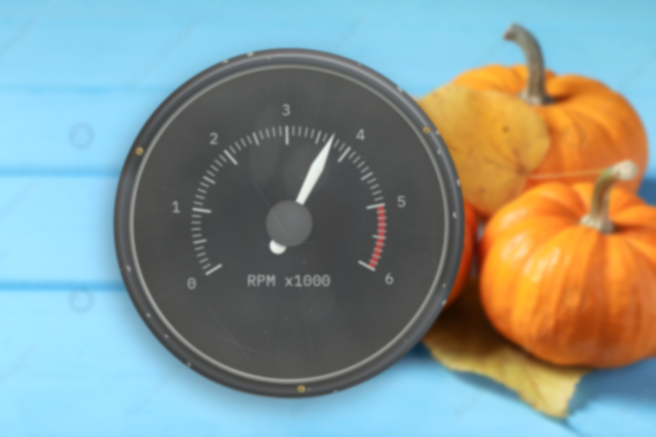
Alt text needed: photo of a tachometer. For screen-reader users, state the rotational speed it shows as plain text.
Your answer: 3700 rpm
